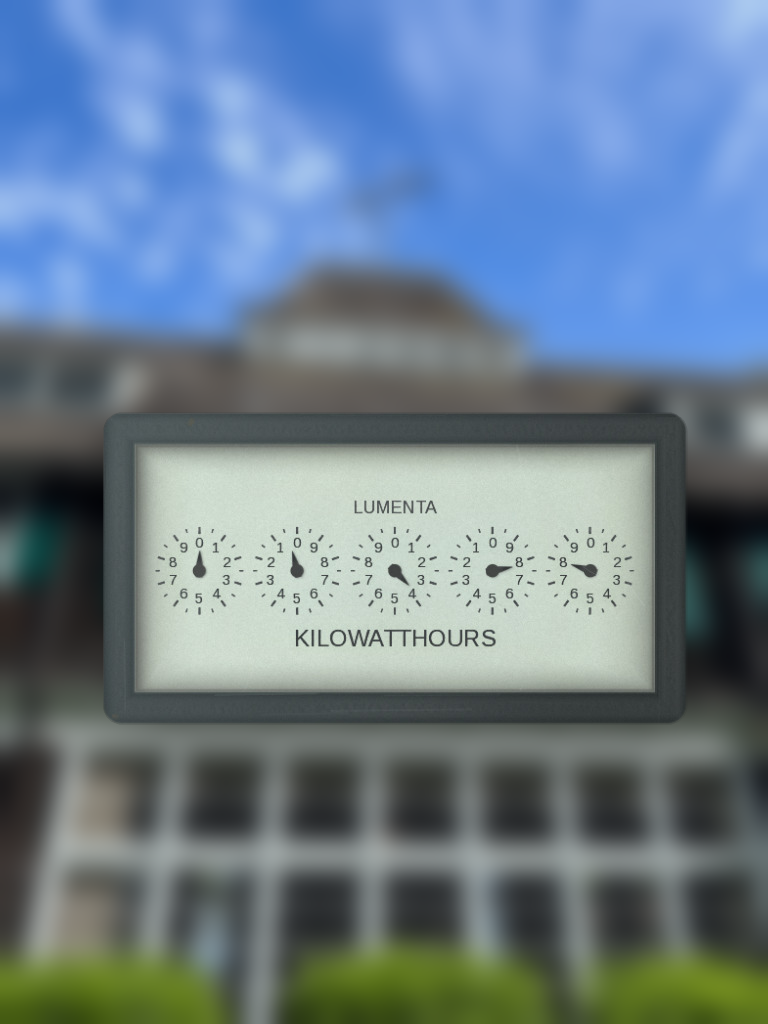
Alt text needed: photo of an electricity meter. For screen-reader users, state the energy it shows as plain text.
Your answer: 378 kWh
